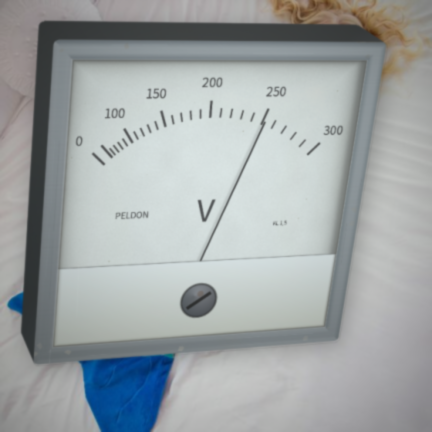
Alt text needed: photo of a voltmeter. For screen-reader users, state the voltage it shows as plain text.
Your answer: 250 V
